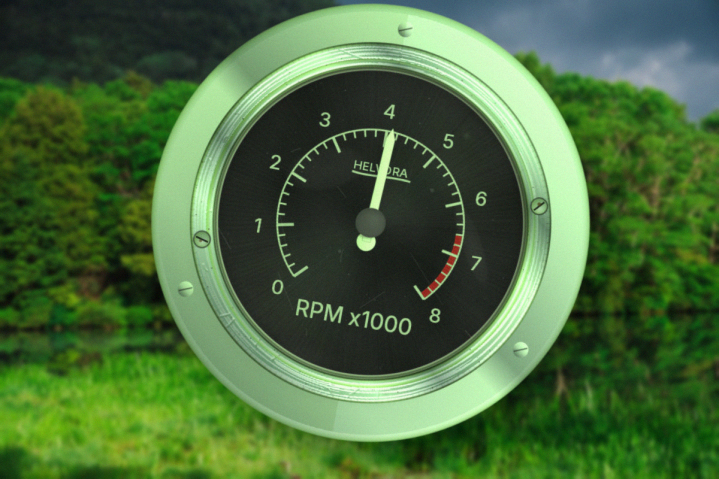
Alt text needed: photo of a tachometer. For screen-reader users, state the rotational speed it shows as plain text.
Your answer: 4100 rpm
